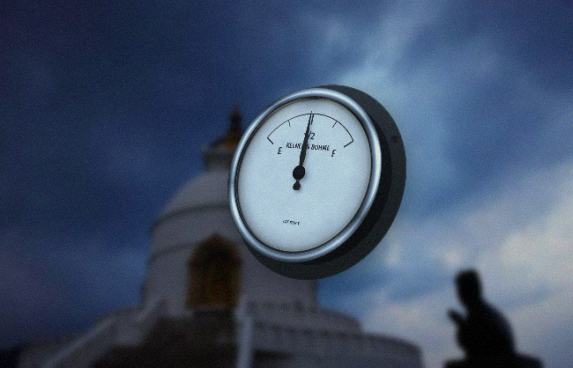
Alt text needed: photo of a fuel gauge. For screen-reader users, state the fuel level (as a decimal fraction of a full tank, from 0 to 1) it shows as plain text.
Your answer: 0.5
